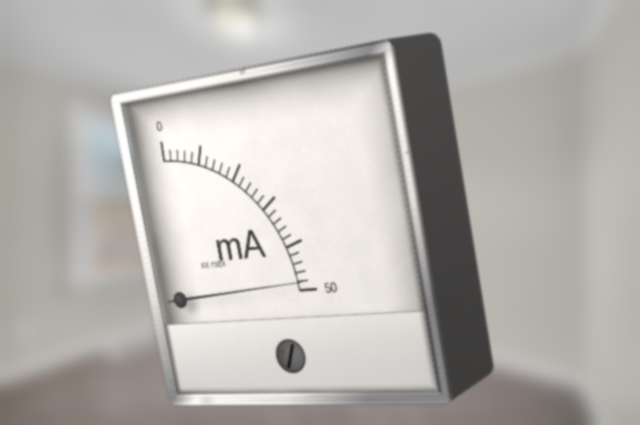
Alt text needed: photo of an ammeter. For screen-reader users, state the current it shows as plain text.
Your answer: 48 mA
